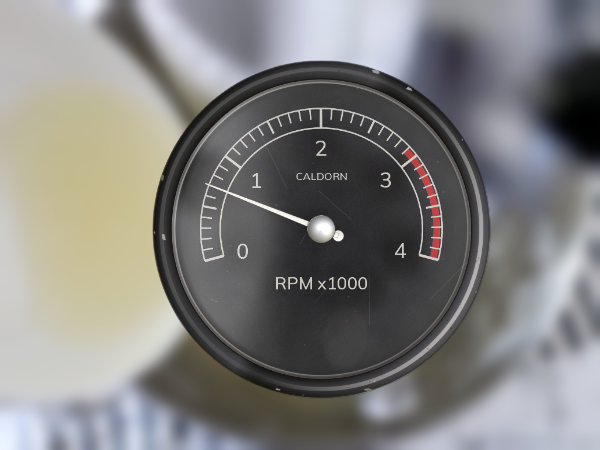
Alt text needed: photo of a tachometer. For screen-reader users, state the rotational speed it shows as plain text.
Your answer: 700 rpm
